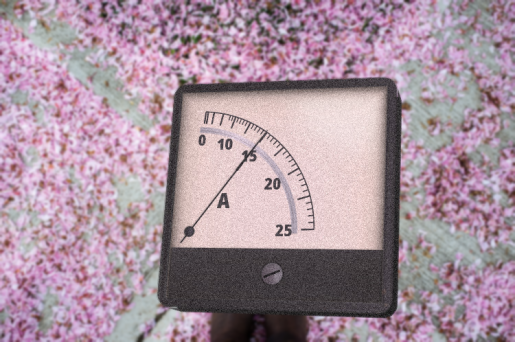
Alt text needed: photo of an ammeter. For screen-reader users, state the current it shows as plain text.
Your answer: 15 A
